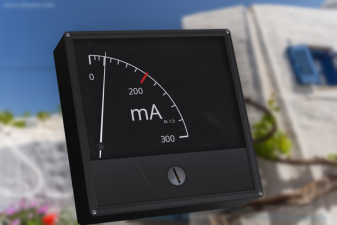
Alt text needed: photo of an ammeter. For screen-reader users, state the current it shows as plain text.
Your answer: 100 mA
